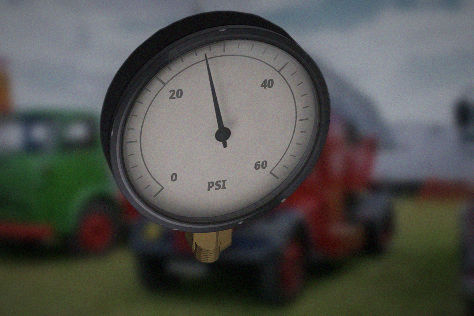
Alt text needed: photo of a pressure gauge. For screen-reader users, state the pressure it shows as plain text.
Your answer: 27 psi
